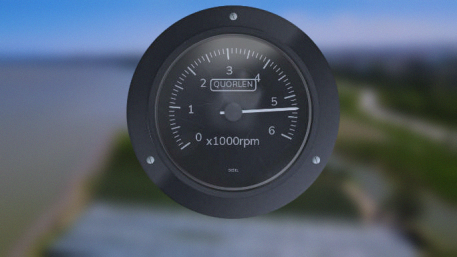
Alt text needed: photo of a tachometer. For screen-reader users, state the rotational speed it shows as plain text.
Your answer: 5300 rpm
